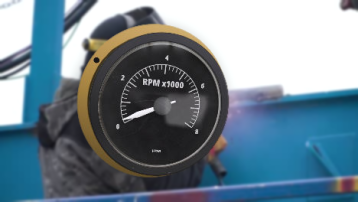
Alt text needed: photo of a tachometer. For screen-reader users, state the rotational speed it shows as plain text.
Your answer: 200 rpm
